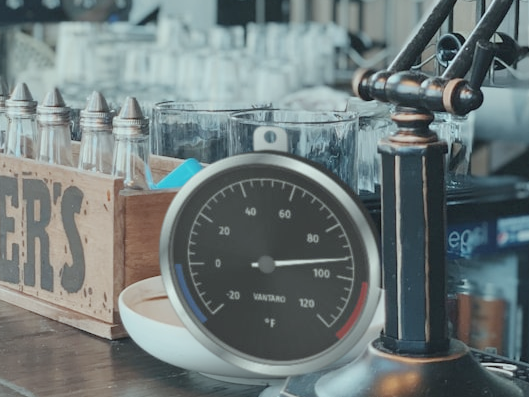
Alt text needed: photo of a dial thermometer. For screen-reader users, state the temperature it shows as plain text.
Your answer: 92 °F
